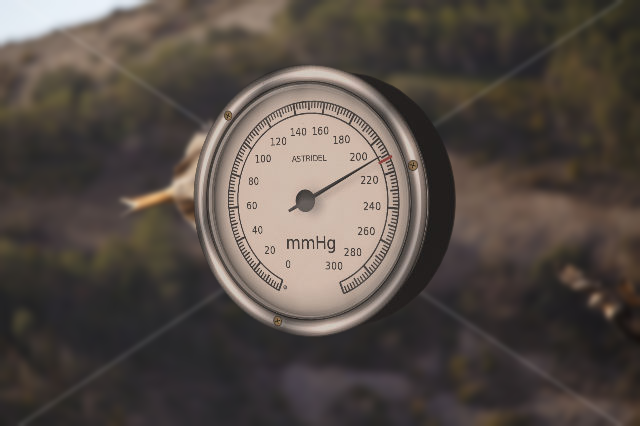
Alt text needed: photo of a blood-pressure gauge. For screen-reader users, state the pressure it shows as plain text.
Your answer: 210 mmHg
